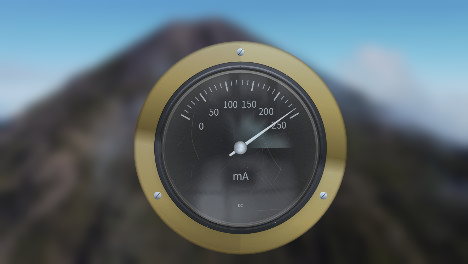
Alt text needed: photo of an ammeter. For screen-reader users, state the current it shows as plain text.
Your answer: 240 mA
